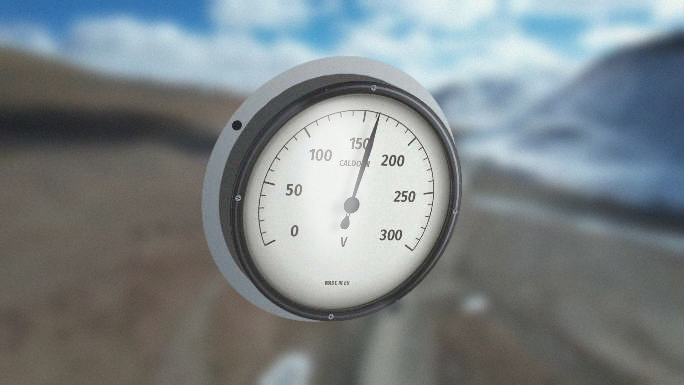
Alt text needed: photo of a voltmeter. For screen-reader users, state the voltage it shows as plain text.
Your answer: 160 V
